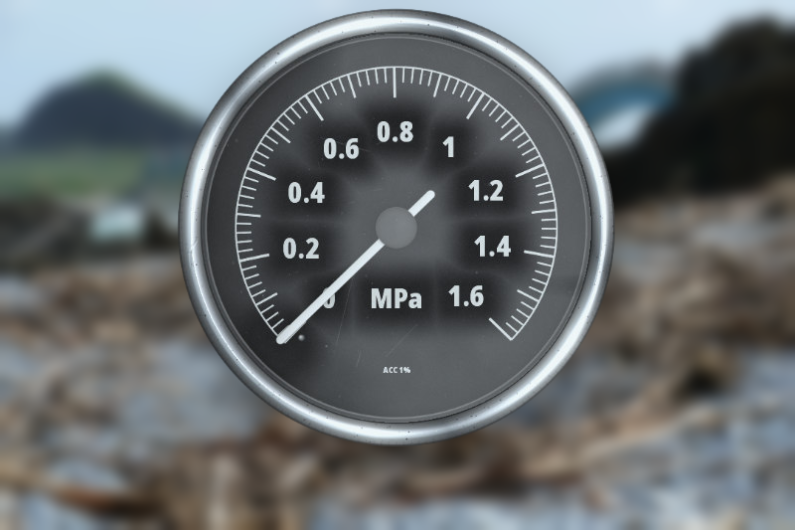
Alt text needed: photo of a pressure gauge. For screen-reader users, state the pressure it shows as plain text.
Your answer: 0.01 MPa
